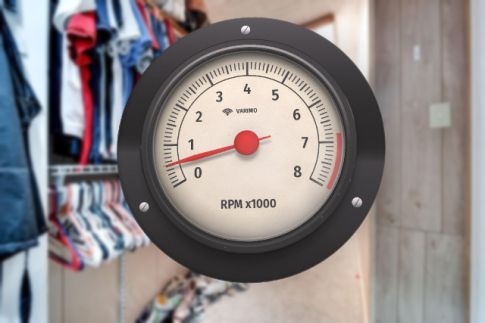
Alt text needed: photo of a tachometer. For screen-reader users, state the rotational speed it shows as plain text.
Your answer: 500 rpm
